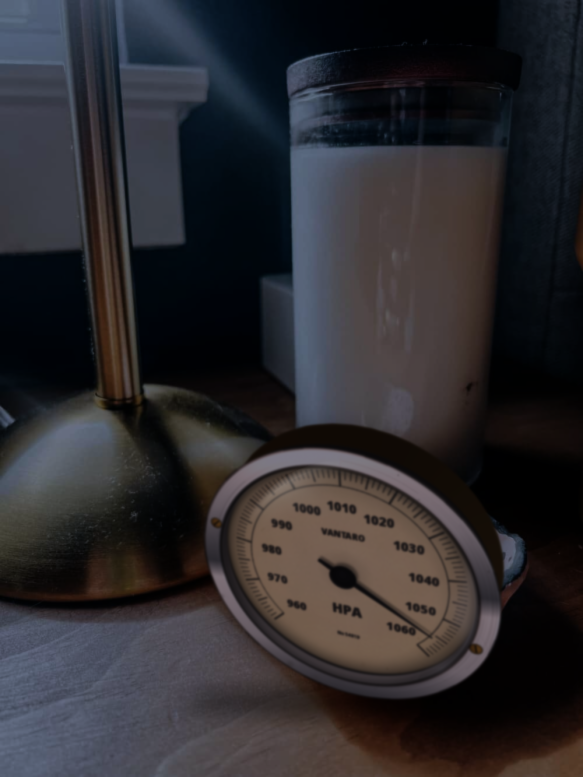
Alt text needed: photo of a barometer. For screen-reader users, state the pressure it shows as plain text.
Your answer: 1055 hPa
